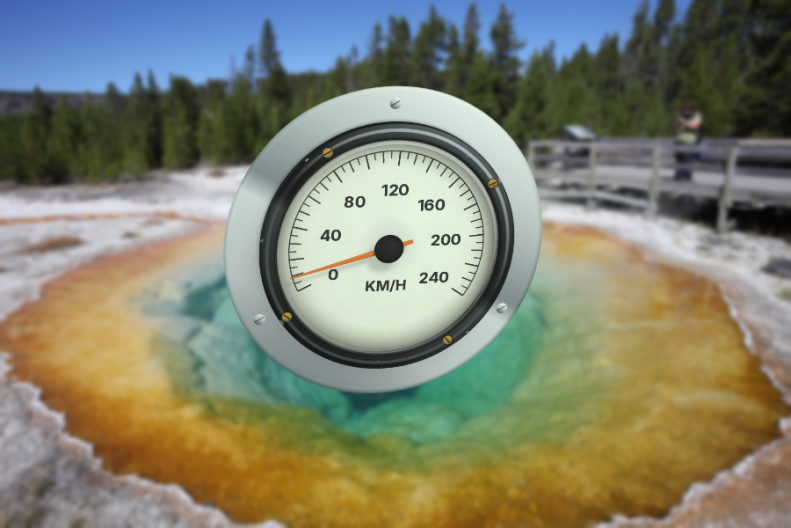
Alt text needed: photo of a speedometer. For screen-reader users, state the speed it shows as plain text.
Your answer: 10 km/h
